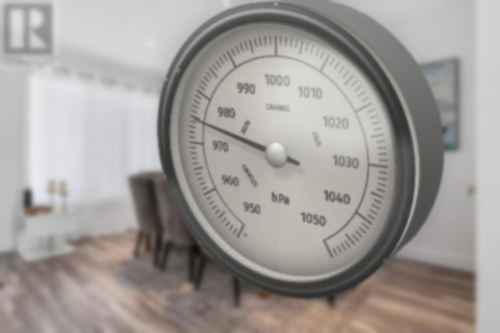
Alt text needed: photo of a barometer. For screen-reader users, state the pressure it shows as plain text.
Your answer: 975 hPa
